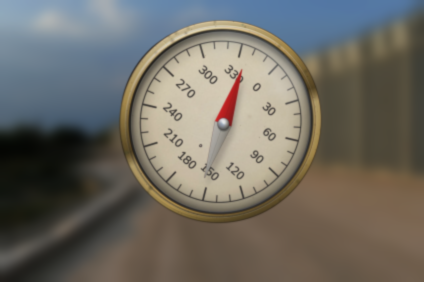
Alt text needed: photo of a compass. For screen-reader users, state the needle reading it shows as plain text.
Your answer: 335 °
